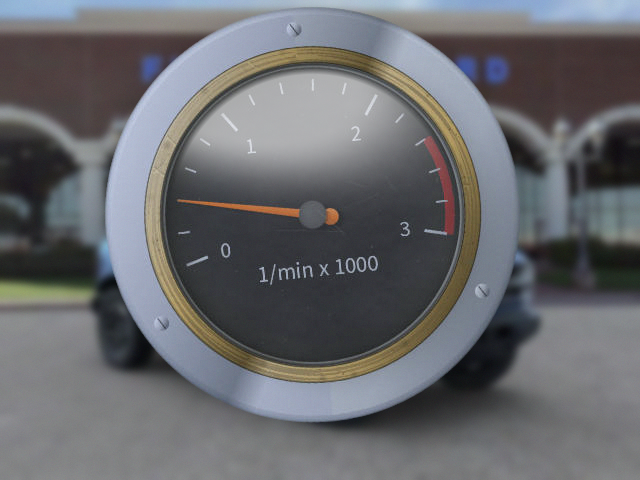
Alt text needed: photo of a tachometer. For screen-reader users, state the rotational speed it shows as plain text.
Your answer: 400 rpm
